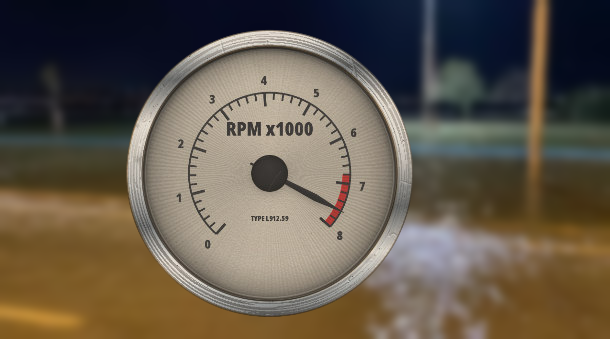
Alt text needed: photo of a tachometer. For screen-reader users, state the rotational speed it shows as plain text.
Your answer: 7600 rpm
